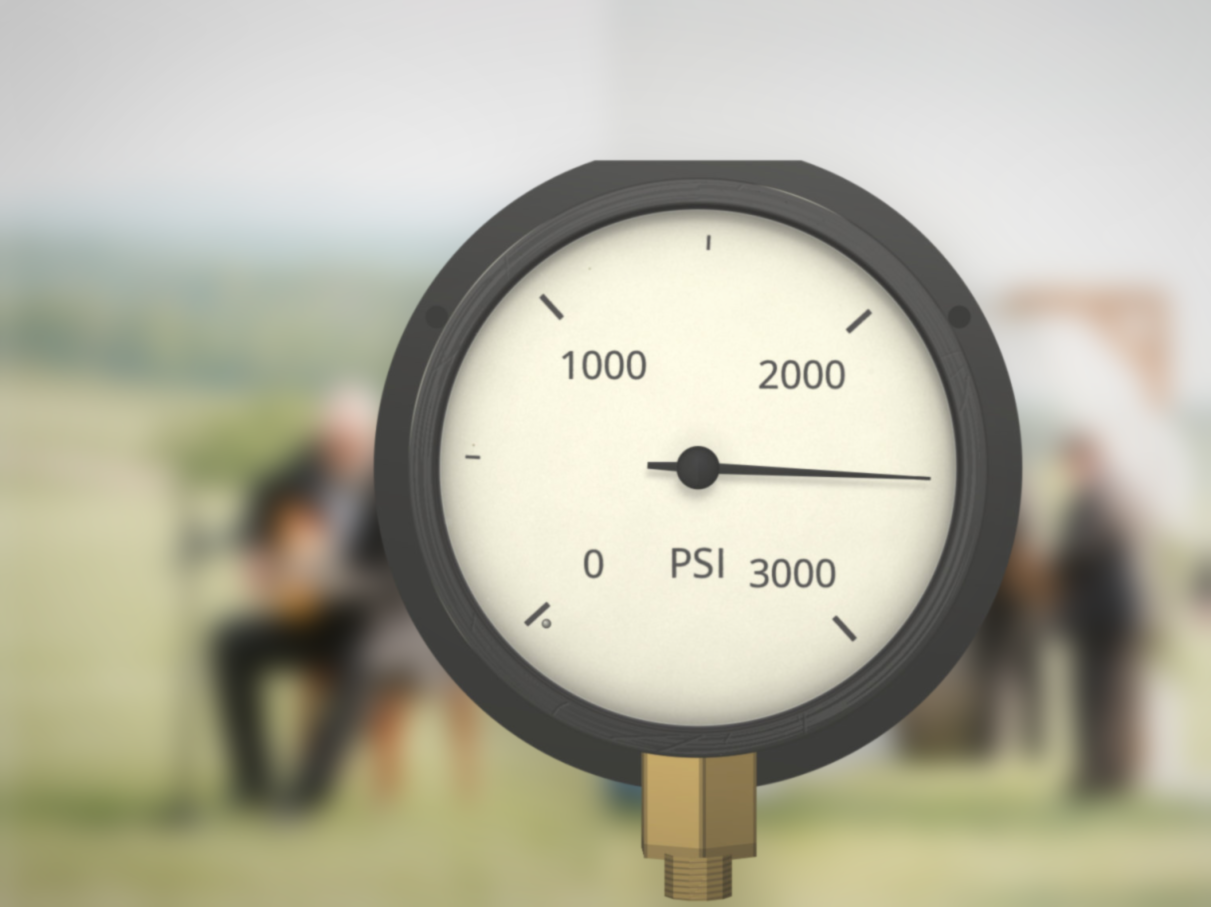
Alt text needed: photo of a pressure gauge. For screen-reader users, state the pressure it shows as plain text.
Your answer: 2500 psi
